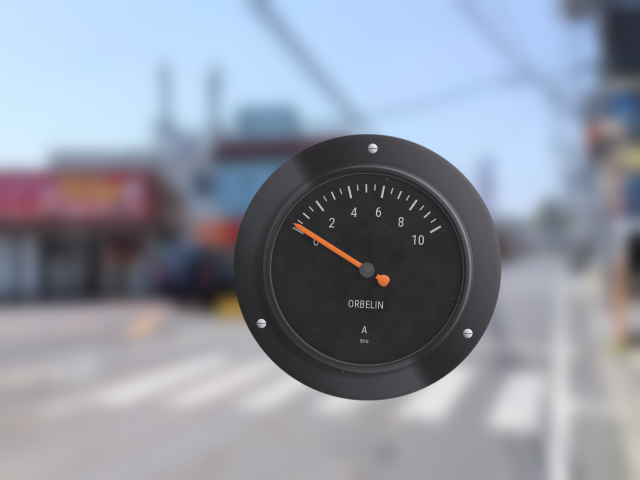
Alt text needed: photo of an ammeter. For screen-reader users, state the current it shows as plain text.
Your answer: 0.25 A
